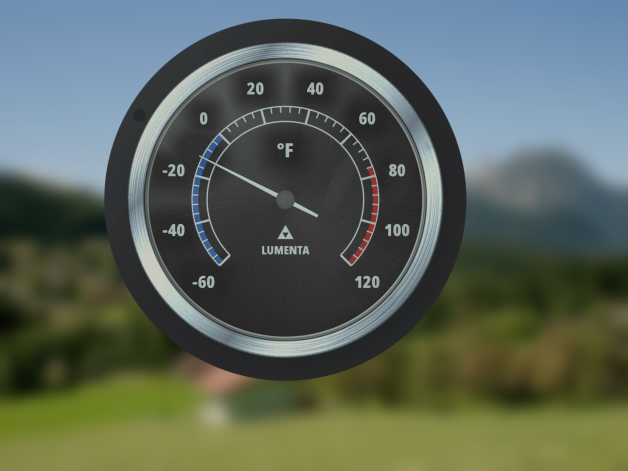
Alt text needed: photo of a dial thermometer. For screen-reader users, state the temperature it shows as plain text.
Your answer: -12 °F
